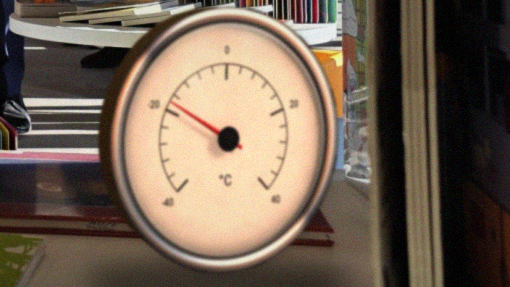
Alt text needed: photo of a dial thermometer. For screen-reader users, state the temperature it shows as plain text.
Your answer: -18 °C
